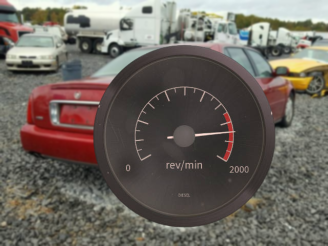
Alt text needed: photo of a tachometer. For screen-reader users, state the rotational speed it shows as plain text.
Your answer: 1700 rpm
